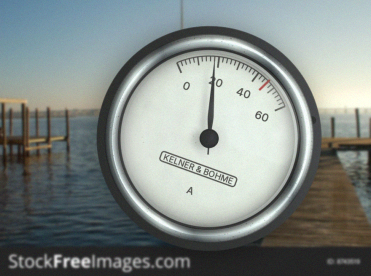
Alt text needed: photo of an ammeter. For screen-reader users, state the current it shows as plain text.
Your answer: 18 A
